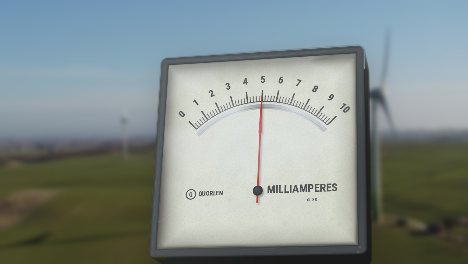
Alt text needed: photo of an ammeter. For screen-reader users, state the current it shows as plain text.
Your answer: 5 mA
